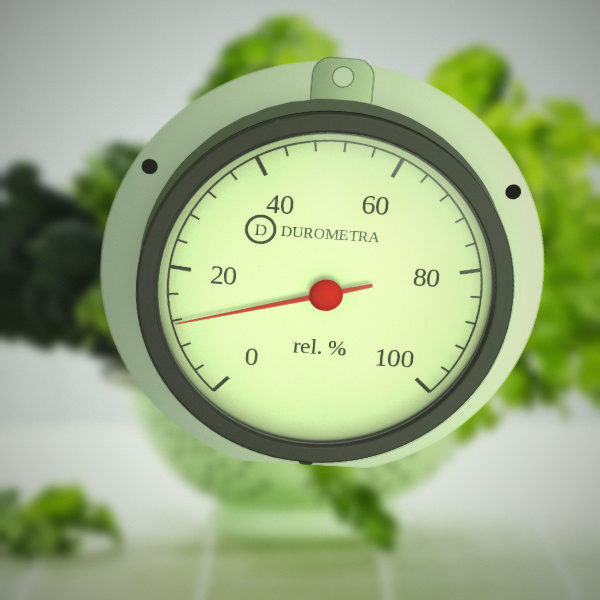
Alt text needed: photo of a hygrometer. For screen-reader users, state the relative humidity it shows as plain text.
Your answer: 12 %
